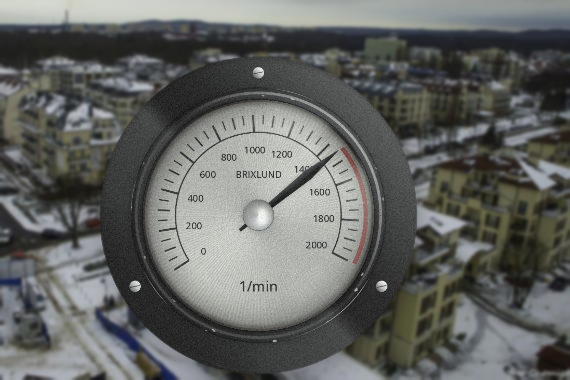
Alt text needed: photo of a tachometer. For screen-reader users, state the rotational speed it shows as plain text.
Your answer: 1450 rpm
